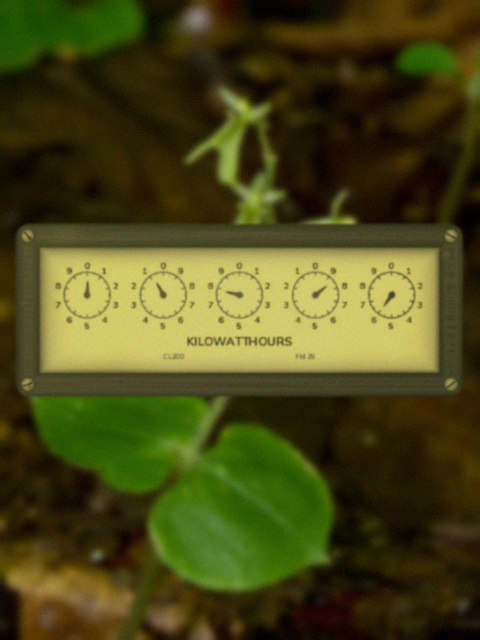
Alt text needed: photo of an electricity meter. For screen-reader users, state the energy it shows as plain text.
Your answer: 786 kWh
